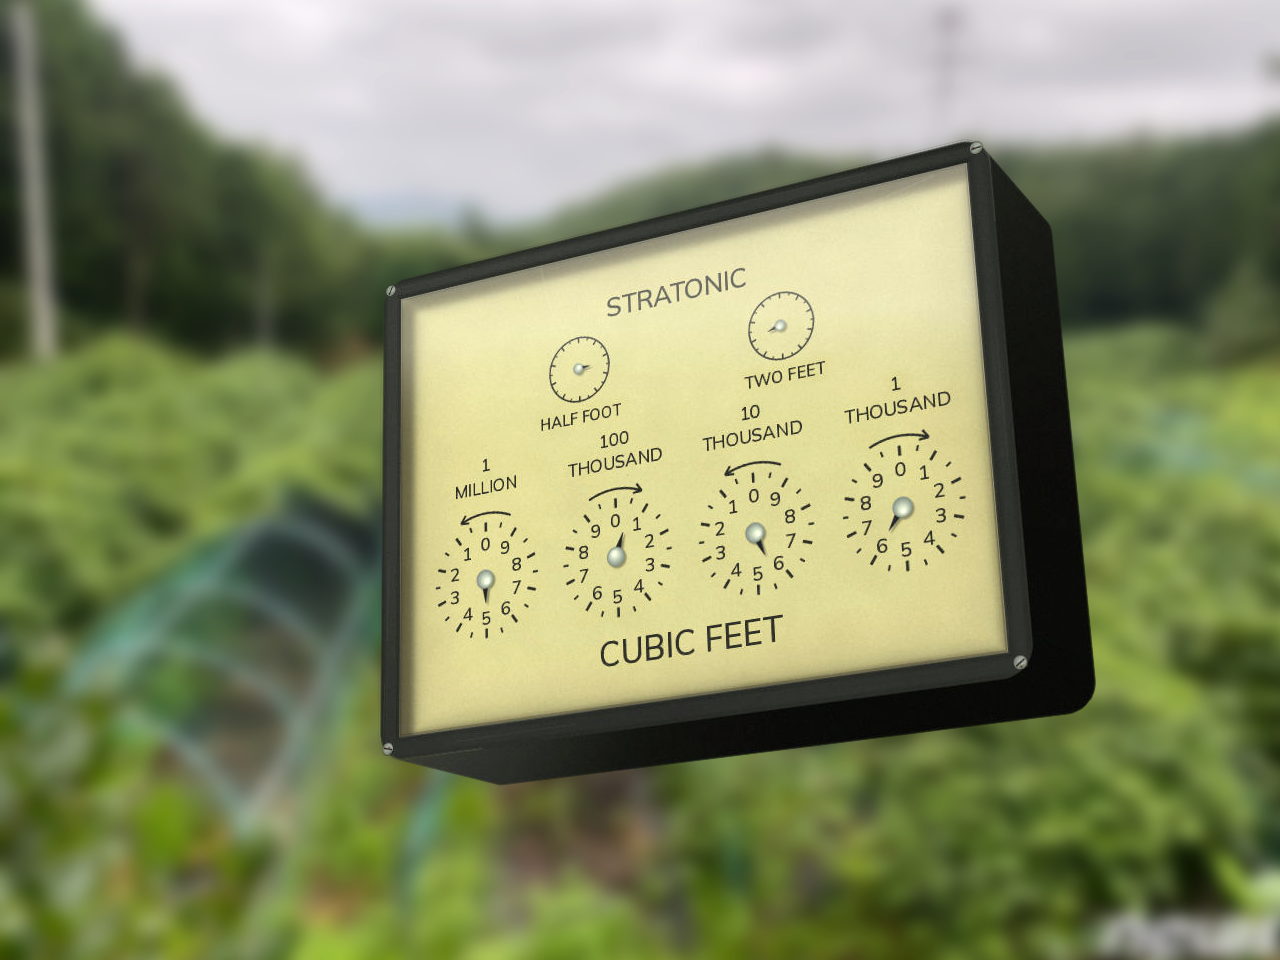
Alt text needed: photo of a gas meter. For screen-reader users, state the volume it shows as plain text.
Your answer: 505600 ft³
